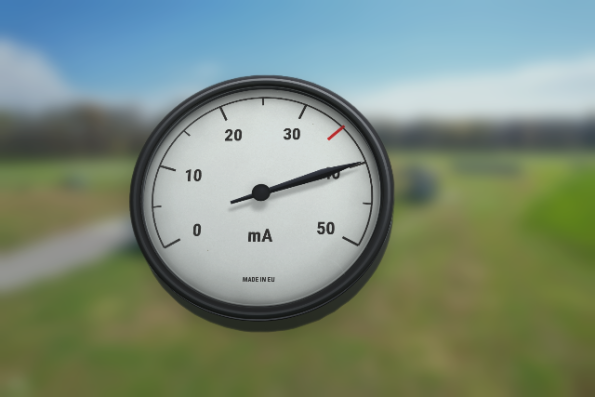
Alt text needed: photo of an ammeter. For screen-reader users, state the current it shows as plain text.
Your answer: 40 mA
